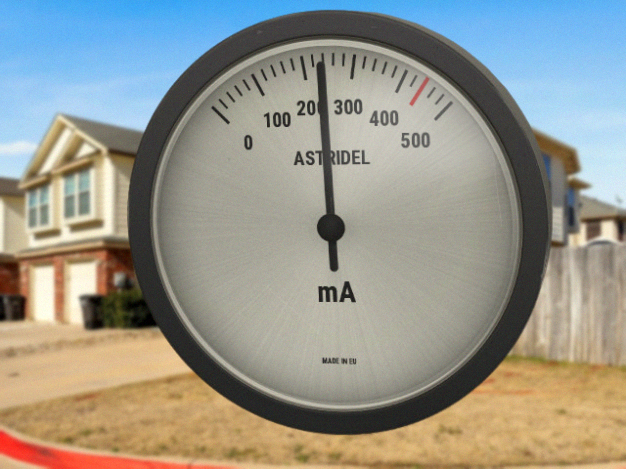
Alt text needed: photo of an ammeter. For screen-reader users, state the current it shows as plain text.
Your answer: 240 mA
